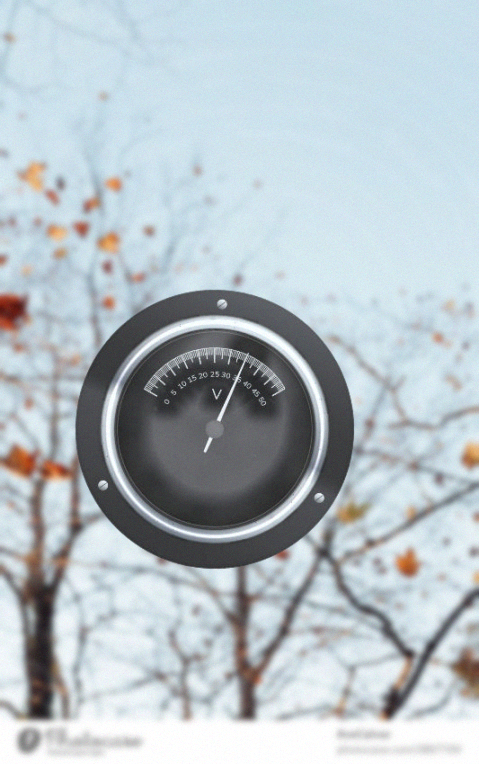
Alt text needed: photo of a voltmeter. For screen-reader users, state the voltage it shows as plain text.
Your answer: 35 V
